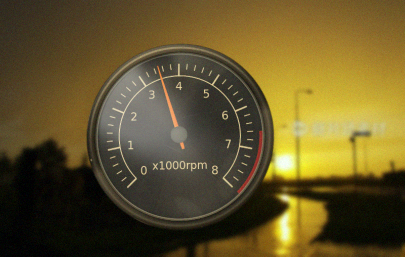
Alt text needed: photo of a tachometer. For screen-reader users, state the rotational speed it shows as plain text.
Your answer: 3500 rpm
